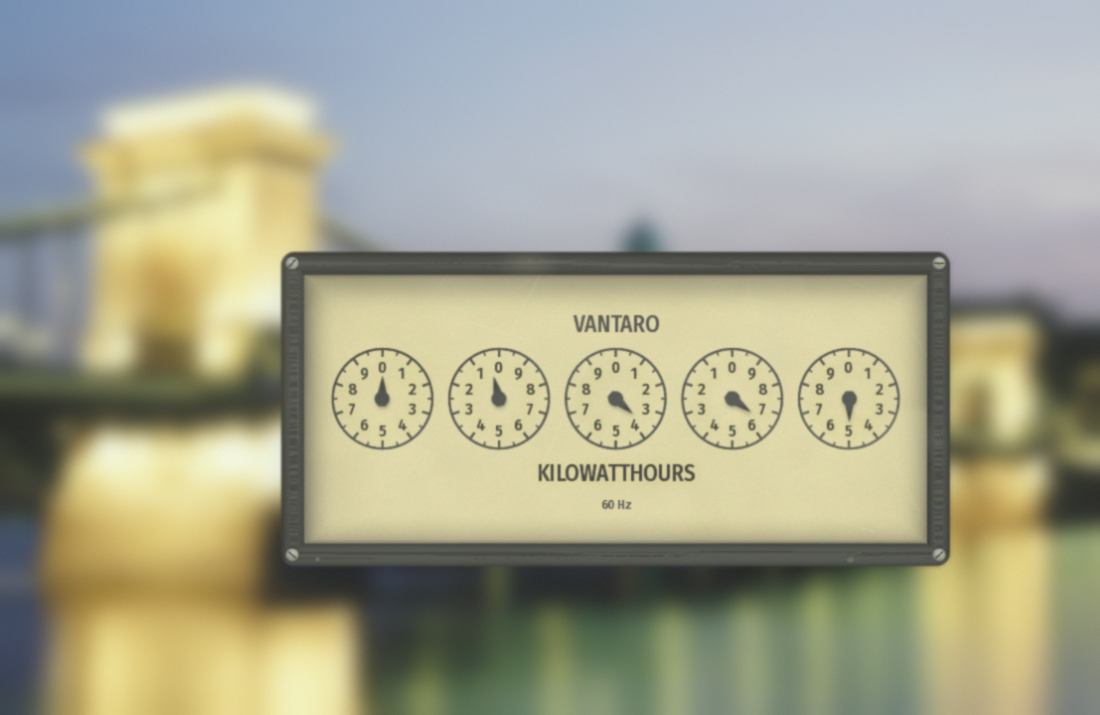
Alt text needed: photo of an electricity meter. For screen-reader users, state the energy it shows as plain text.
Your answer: 365 kWh
